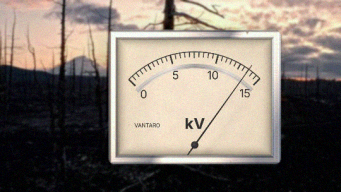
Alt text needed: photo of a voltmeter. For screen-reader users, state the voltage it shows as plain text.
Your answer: 13.5 kV
